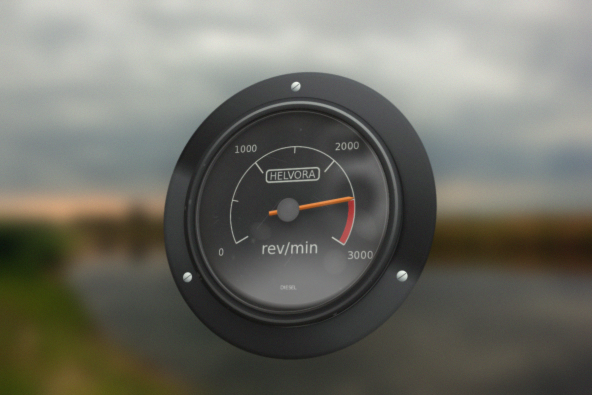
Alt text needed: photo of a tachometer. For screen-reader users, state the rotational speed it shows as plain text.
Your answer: 2500 rpm
